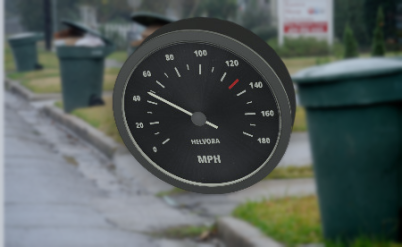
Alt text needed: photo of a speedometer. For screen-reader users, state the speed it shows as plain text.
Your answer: 50 mph
